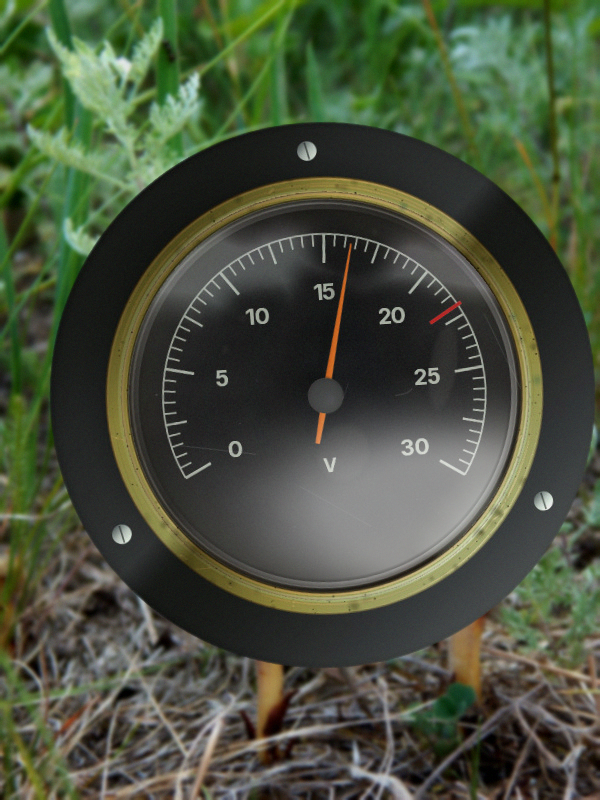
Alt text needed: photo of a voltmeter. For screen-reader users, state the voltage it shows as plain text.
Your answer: 16.25 V
